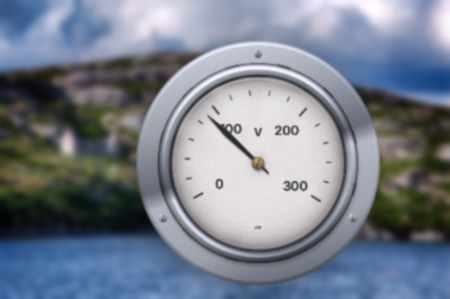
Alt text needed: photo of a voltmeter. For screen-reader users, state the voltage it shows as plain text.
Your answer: 90 V
